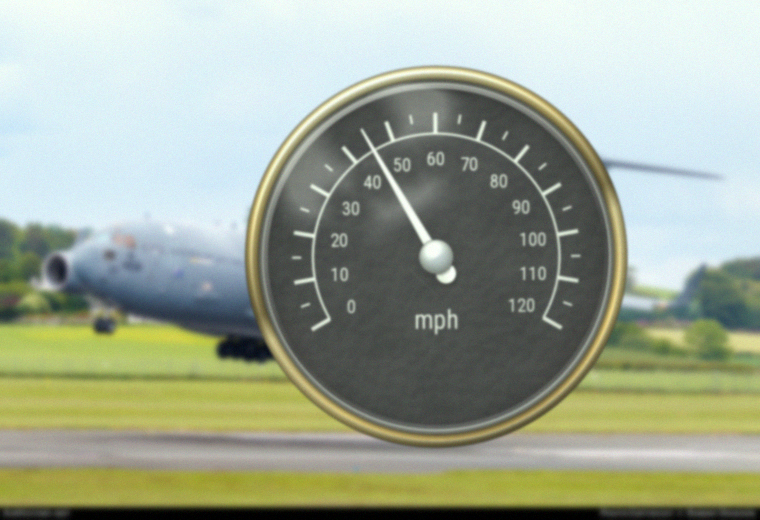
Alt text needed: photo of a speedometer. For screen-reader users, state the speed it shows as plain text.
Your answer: 45 mph
